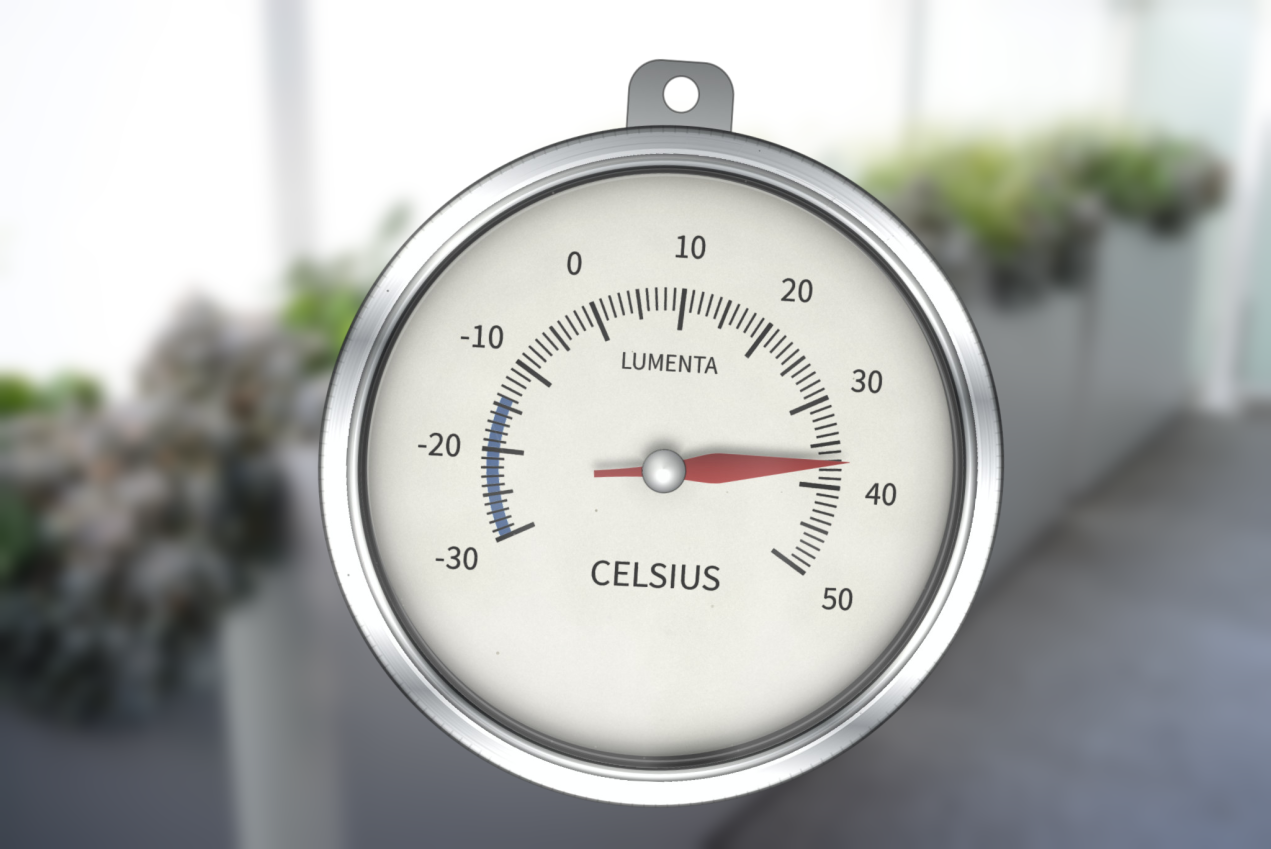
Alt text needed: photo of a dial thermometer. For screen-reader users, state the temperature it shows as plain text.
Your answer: 37 °C
